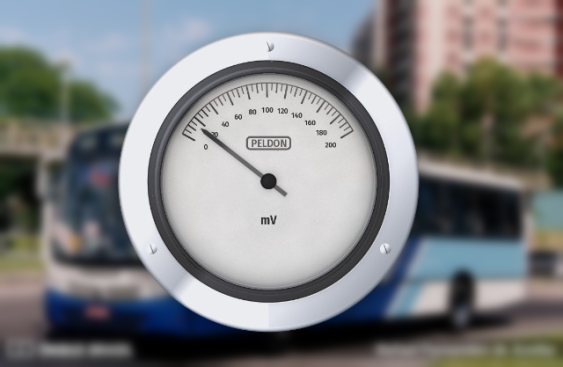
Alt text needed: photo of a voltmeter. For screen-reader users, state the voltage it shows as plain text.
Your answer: 15 mV
